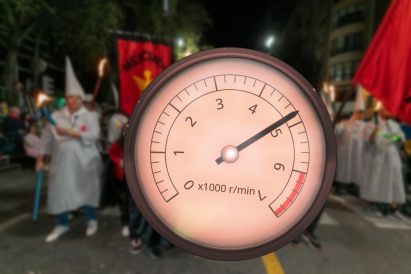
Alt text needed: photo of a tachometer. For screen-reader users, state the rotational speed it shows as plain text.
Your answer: 4800 rpm
